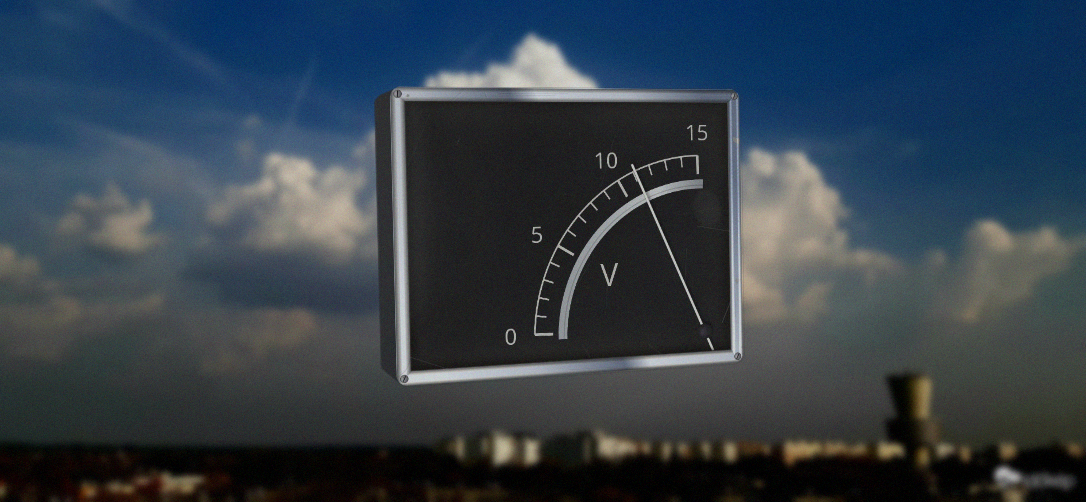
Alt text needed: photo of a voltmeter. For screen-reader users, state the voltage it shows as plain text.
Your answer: 11 V
